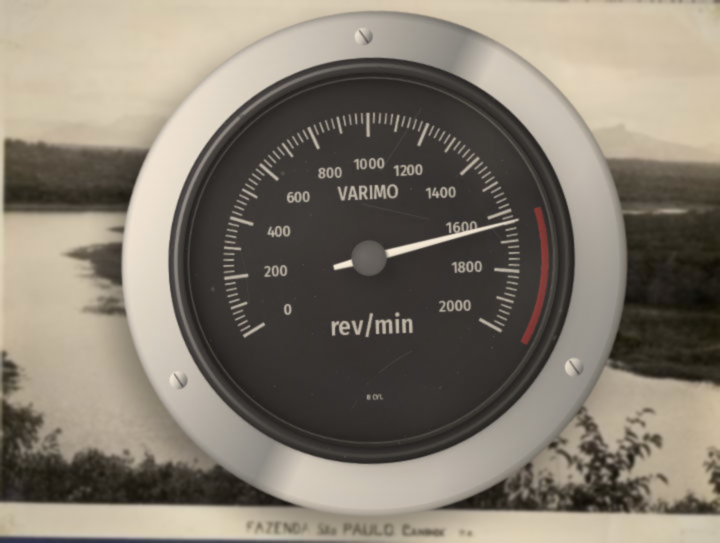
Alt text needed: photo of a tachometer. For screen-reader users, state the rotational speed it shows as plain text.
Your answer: 1640 rpm
